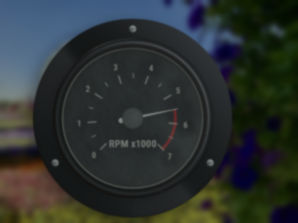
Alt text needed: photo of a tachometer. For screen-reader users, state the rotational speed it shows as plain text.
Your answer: 5500 rpm
